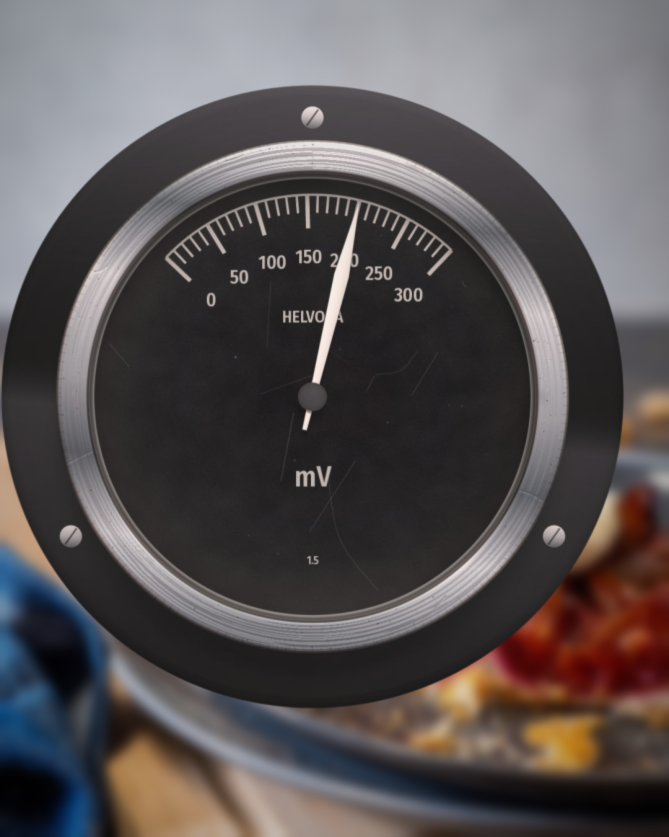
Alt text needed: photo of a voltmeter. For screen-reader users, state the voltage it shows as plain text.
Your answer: 200 mV
